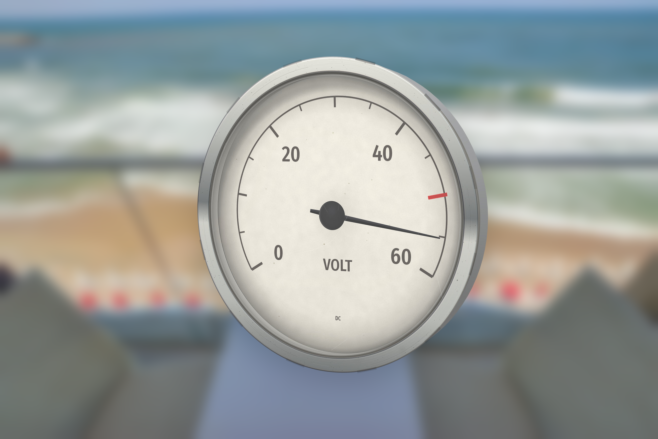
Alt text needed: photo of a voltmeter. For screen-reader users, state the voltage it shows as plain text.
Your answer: 55 V
